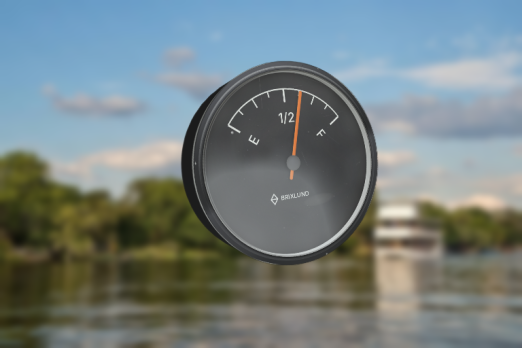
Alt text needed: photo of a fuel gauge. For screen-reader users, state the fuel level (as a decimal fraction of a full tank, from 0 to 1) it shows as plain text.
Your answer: 0.625
